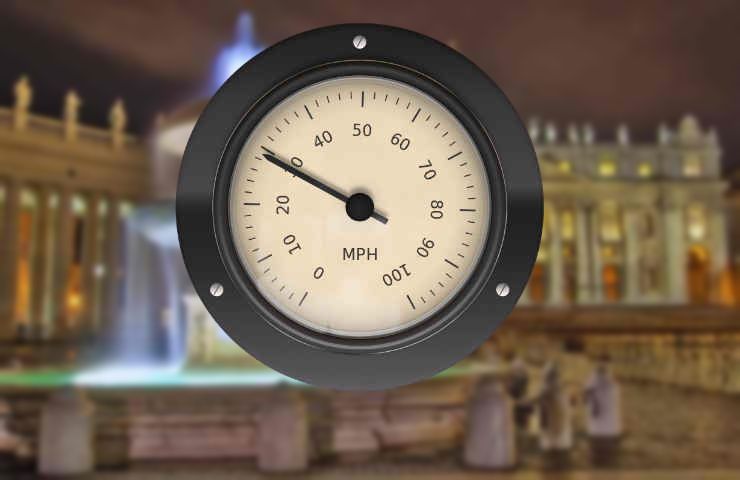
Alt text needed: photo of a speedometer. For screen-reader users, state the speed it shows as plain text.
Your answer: 29 mph
